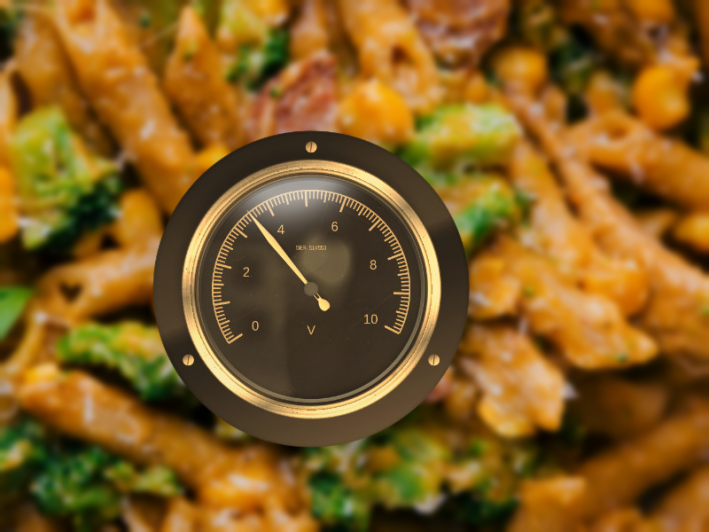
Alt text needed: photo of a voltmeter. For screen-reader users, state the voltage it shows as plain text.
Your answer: 3.5 V
